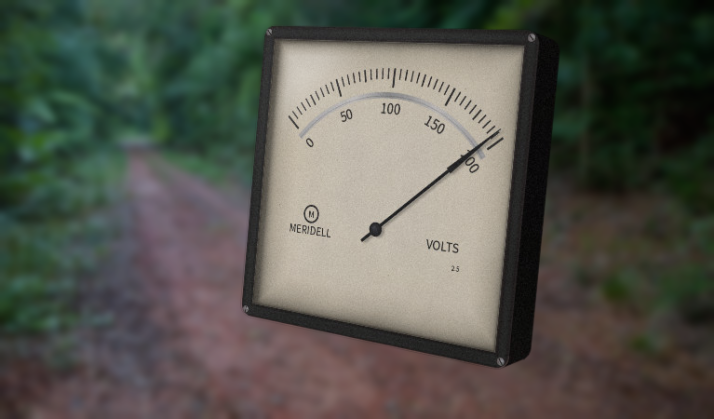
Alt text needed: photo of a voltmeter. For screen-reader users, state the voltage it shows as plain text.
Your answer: 195 V
